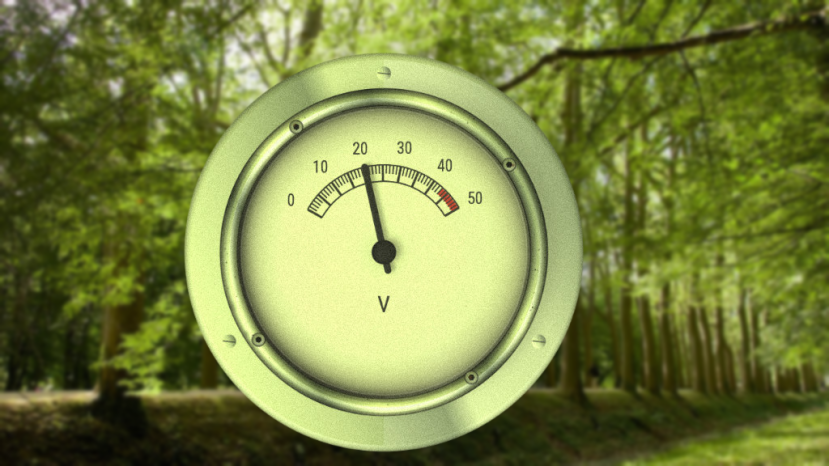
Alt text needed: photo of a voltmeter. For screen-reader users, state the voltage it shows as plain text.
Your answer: 20 V
